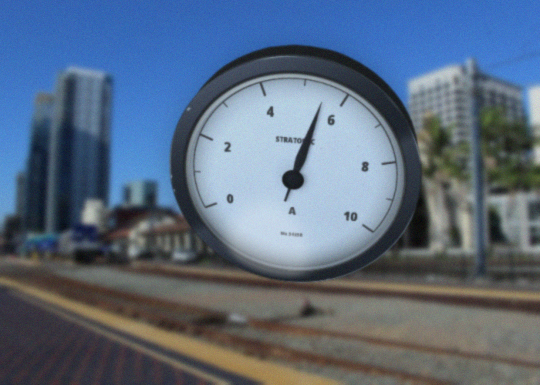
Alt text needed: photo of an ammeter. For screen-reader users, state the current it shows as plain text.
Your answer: 5.5 A
